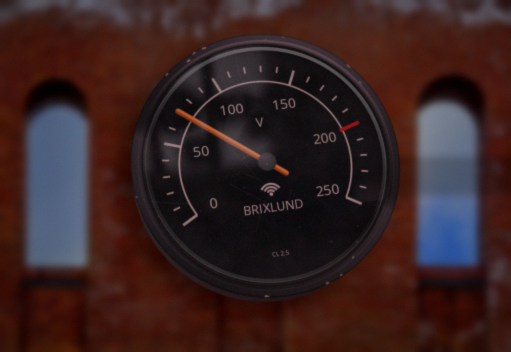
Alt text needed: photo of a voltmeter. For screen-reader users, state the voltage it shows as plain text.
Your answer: 70 V
